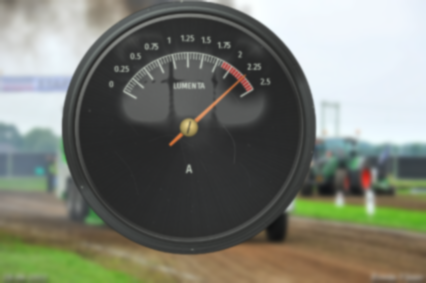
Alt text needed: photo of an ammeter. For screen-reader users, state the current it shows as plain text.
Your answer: 2.25 A
